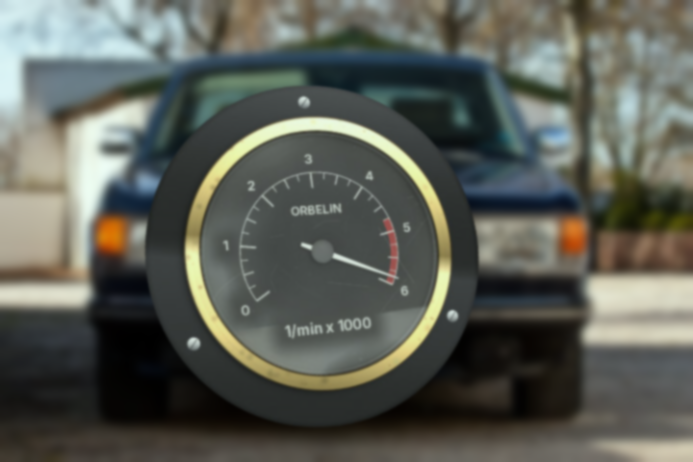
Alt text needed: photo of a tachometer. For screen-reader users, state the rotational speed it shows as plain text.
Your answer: 5875 rpm
